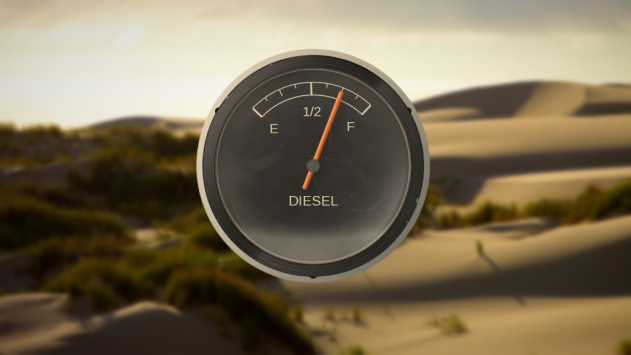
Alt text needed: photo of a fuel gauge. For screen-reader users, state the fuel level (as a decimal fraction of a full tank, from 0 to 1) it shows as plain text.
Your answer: 0.75
